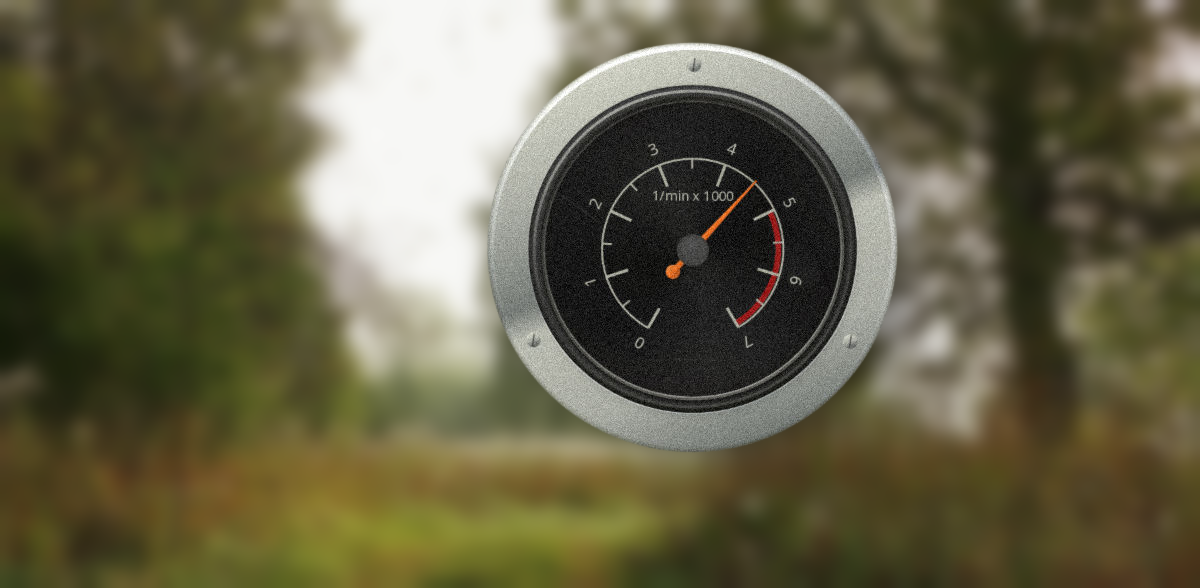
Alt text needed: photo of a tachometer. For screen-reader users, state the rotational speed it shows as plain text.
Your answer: 4500 rpm
